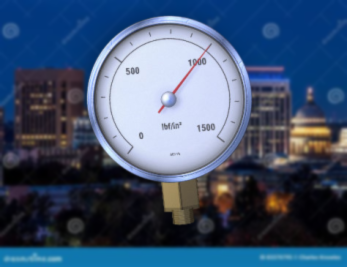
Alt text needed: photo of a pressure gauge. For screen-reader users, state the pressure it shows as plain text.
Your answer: 1000 psi
